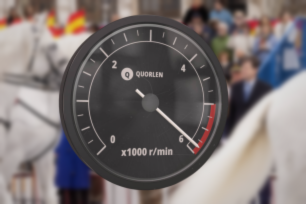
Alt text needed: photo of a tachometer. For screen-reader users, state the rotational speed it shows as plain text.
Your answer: 5875 rpm
